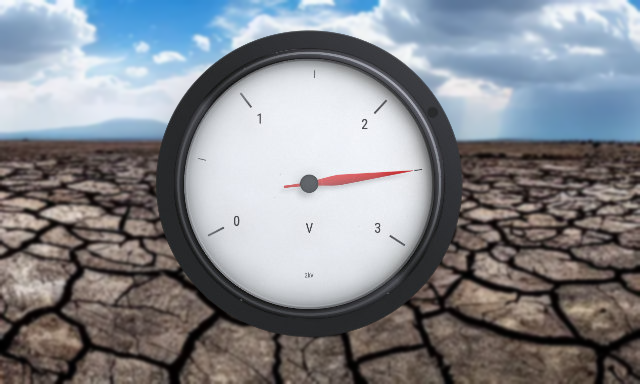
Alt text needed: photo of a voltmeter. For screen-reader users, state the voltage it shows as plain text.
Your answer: 2.5 V
